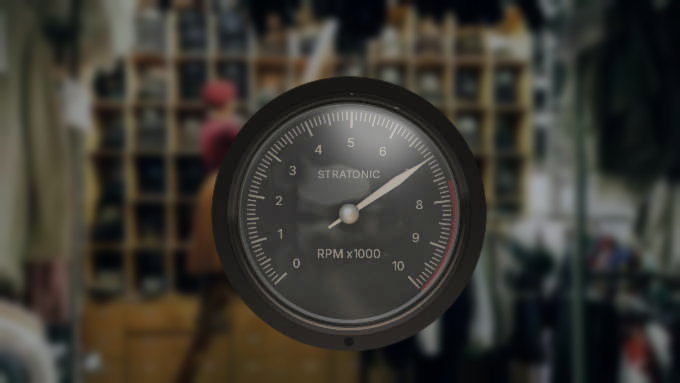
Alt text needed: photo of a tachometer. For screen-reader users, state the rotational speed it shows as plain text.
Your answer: 7000 rpm
